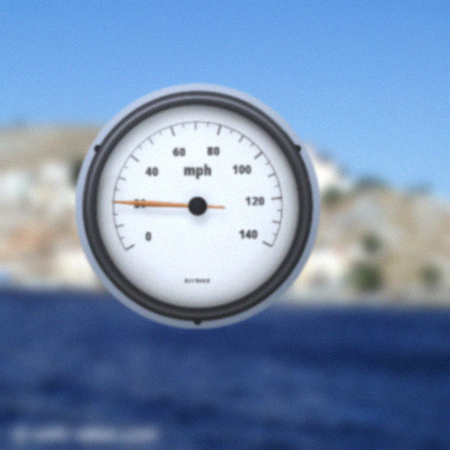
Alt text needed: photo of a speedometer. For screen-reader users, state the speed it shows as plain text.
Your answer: 20 mph
